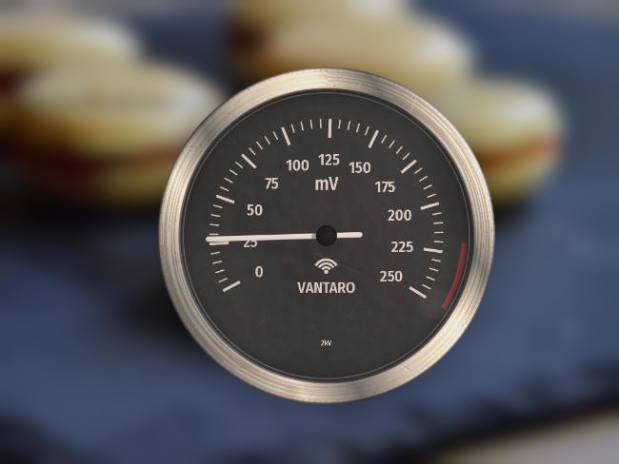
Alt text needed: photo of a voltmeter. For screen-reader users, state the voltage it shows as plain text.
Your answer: 27.5 mV
